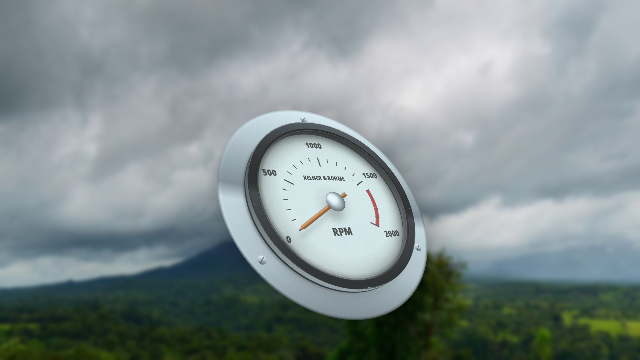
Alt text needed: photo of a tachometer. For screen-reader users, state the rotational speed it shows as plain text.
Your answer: 0 rpm
